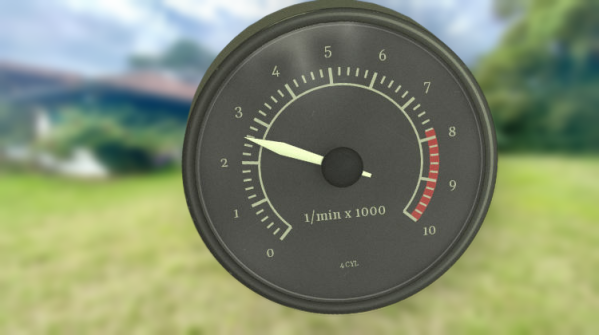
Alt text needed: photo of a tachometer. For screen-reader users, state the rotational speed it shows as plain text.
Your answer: 2600 rpm
